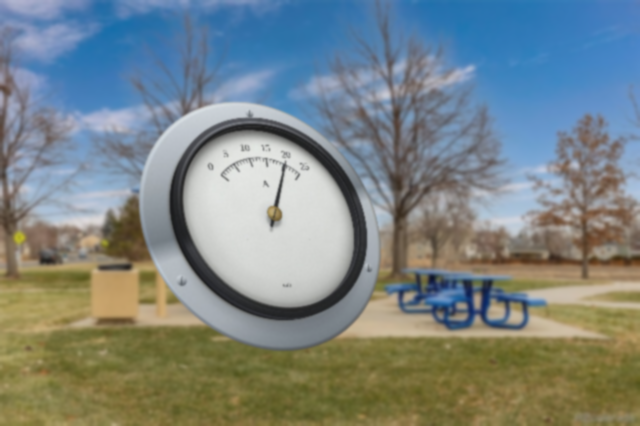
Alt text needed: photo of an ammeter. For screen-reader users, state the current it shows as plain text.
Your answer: 20 A
